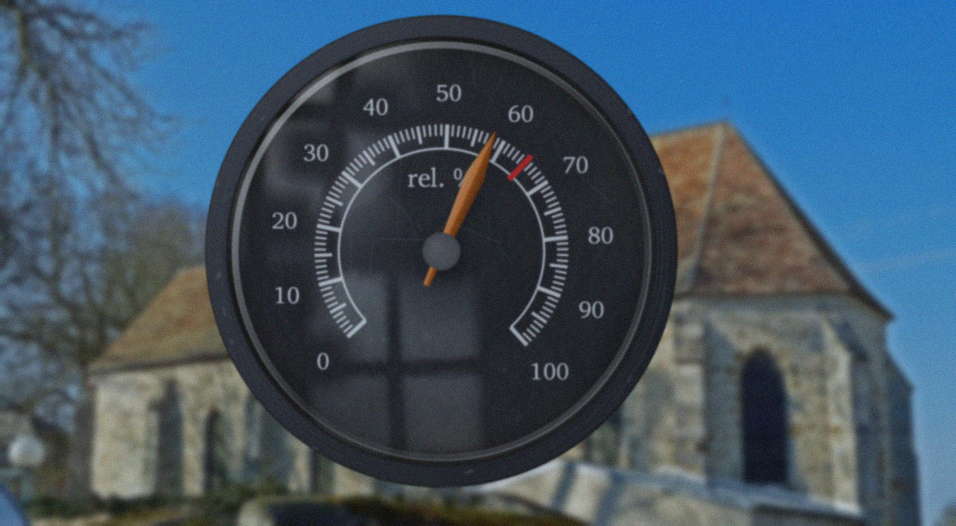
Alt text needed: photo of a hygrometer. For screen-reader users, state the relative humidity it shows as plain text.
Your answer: 58 %
